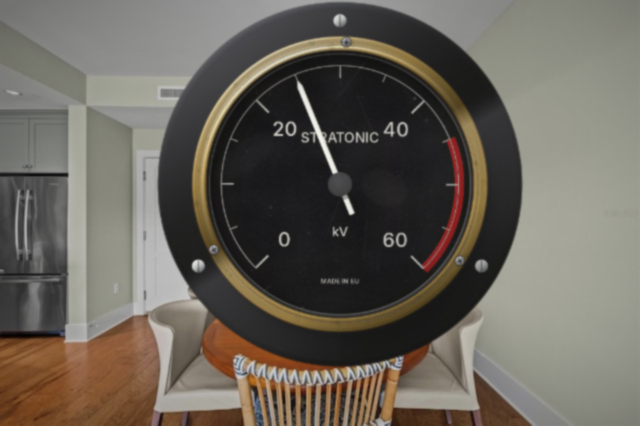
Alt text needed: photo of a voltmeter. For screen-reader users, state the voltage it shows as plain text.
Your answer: 25 kV
